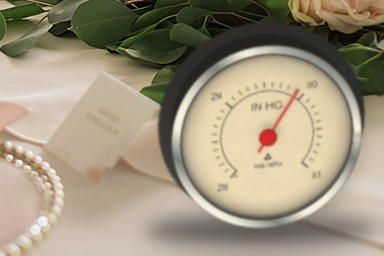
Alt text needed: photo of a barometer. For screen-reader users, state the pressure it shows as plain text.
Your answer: 29.9 inHg
